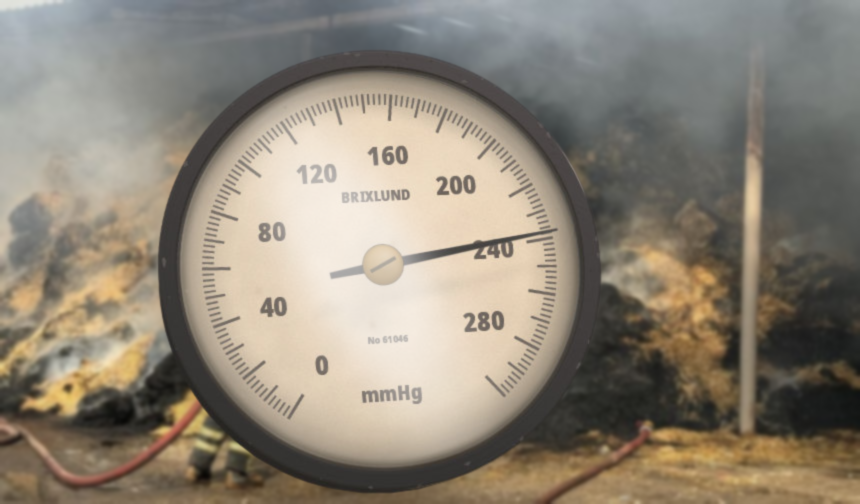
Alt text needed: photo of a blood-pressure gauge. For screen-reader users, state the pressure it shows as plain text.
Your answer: 238 mmHg
